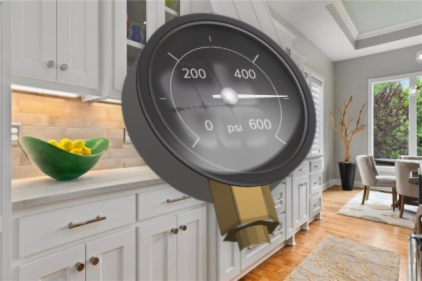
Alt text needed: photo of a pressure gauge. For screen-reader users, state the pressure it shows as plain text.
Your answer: 500 psi
